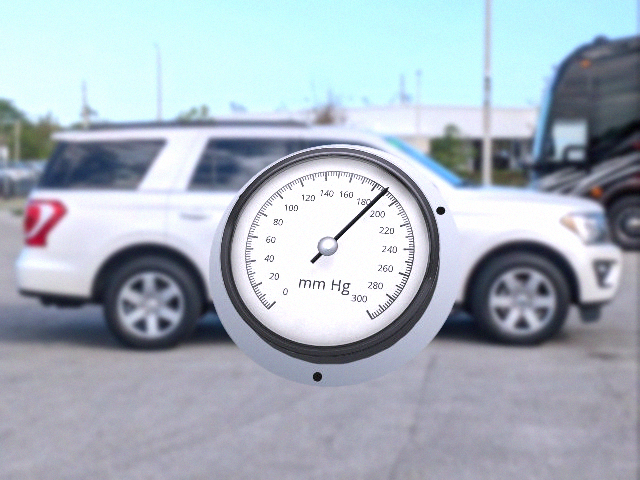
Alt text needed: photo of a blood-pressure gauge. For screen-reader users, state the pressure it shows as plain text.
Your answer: 190 mmHg
